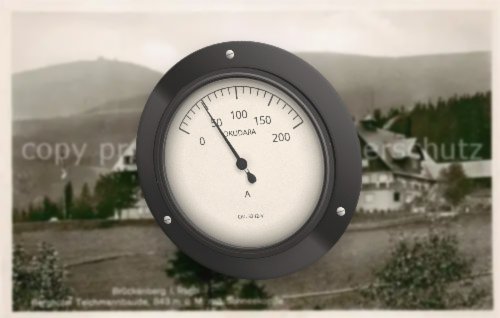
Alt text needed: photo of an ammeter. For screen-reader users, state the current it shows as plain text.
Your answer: 50 A
